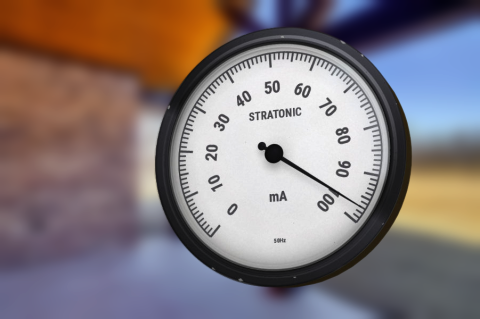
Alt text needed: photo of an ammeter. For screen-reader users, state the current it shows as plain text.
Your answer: 97 mA
